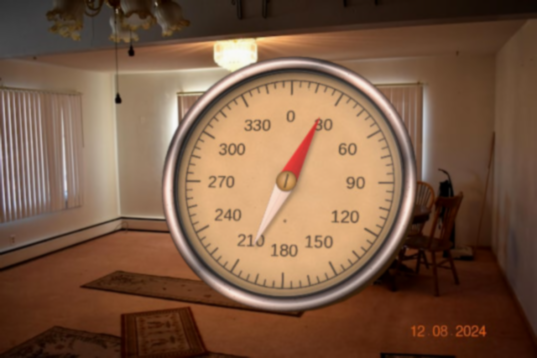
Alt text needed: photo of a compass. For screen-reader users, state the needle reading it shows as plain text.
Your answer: 25 °
